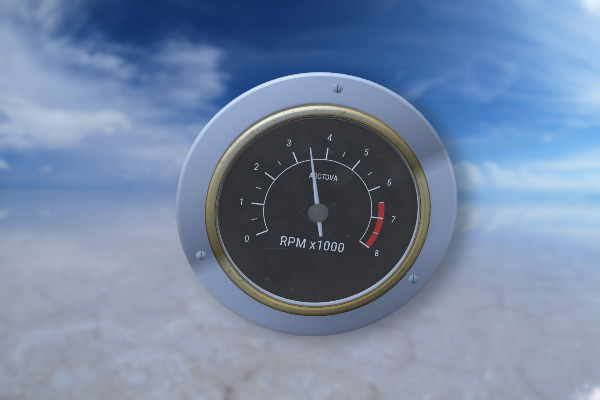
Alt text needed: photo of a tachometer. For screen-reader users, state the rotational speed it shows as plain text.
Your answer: 3500 rpm
